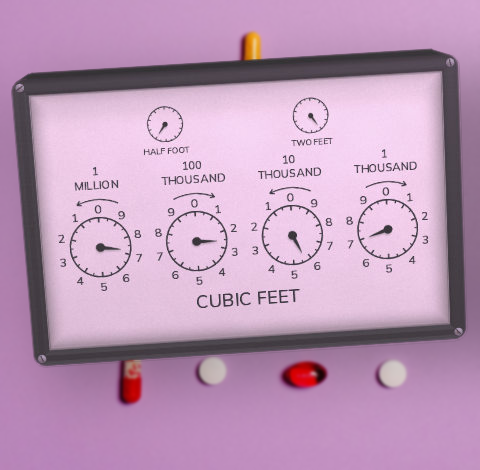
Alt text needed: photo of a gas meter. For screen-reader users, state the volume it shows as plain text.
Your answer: 725700 ft³
